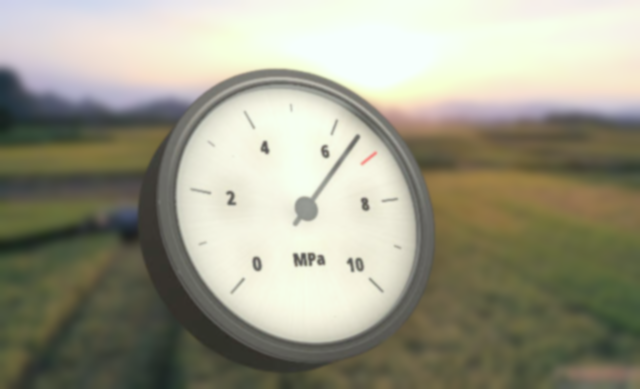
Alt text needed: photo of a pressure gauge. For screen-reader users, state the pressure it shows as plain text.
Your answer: 6.5 MPa
